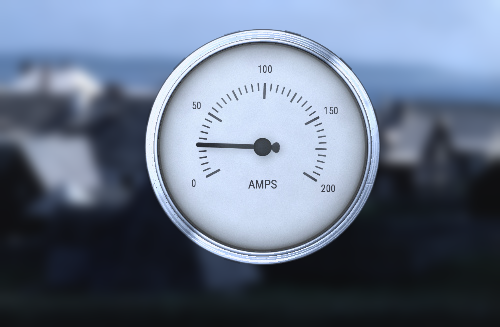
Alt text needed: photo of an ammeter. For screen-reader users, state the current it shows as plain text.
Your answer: 25 A
